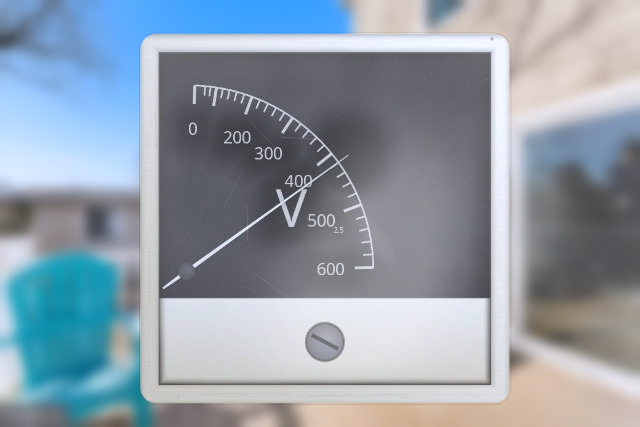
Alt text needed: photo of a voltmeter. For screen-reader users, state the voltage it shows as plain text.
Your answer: 420 V
